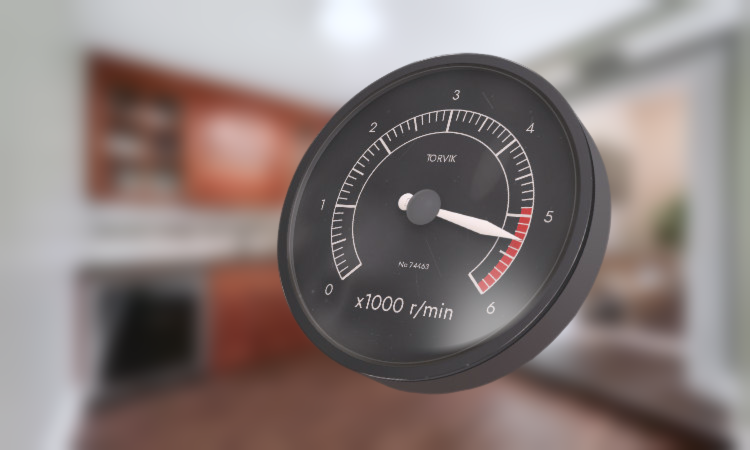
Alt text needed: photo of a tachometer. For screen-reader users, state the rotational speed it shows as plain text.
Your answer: 5300 rpm
